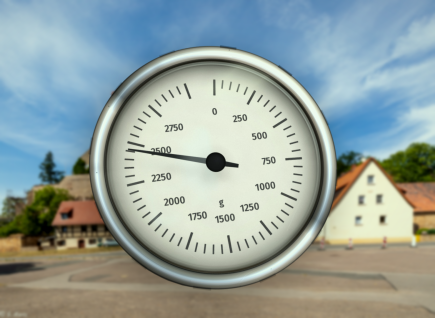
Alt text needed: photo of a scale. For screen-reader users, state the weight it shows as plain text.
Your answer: 2450 g
